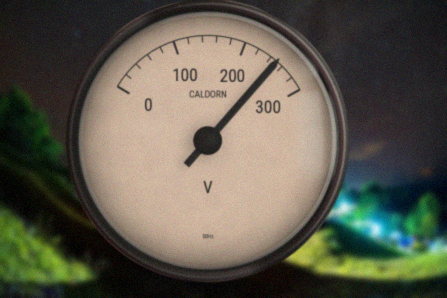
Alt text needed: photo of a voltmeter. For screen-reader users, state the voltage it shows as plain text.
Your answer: 250 V
